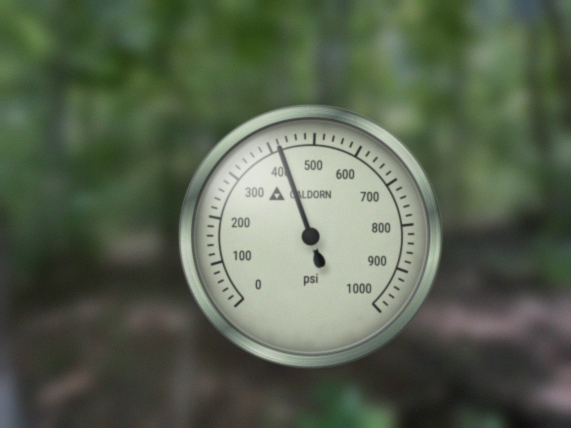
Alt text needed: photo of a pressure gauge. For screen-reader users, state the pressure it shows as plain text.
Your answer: 420 psi
